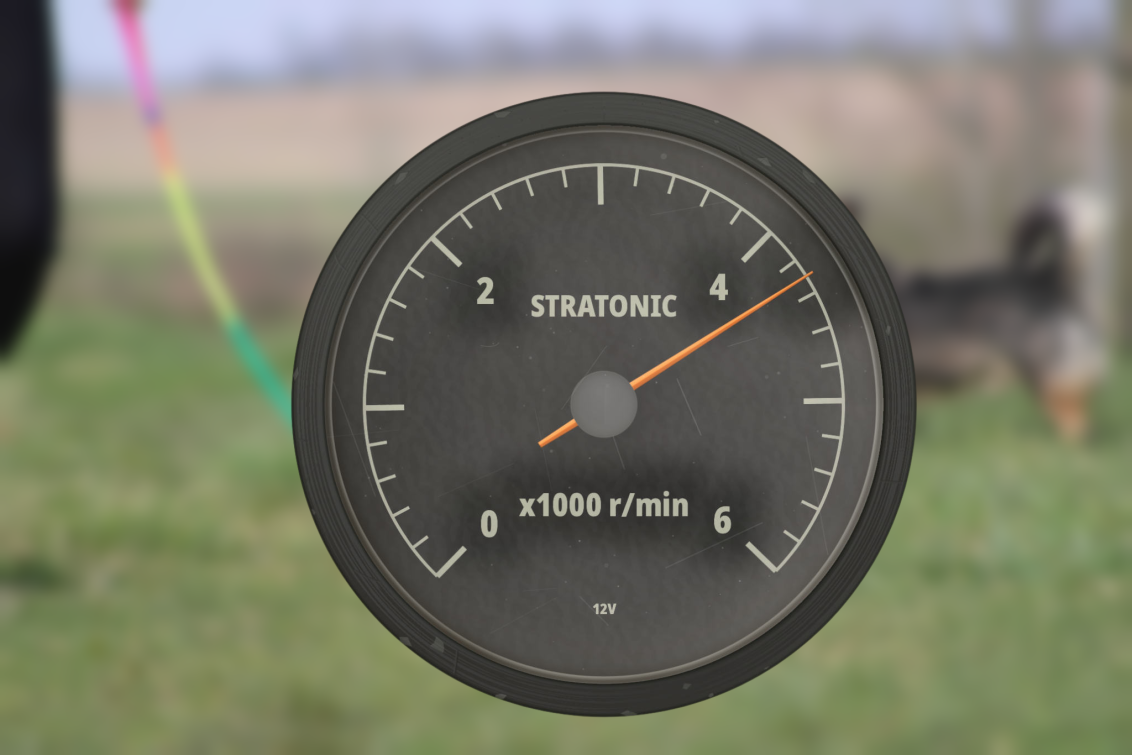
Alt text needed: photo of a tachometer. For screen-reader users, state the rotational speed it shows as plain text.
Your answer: 4300 rpm
